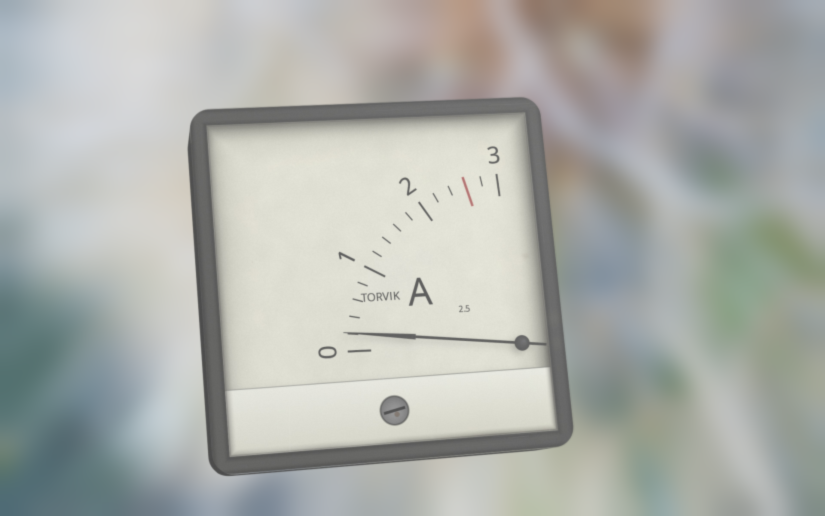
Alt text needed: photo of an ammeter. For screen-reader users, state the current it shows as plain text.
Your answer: 0.2 A
